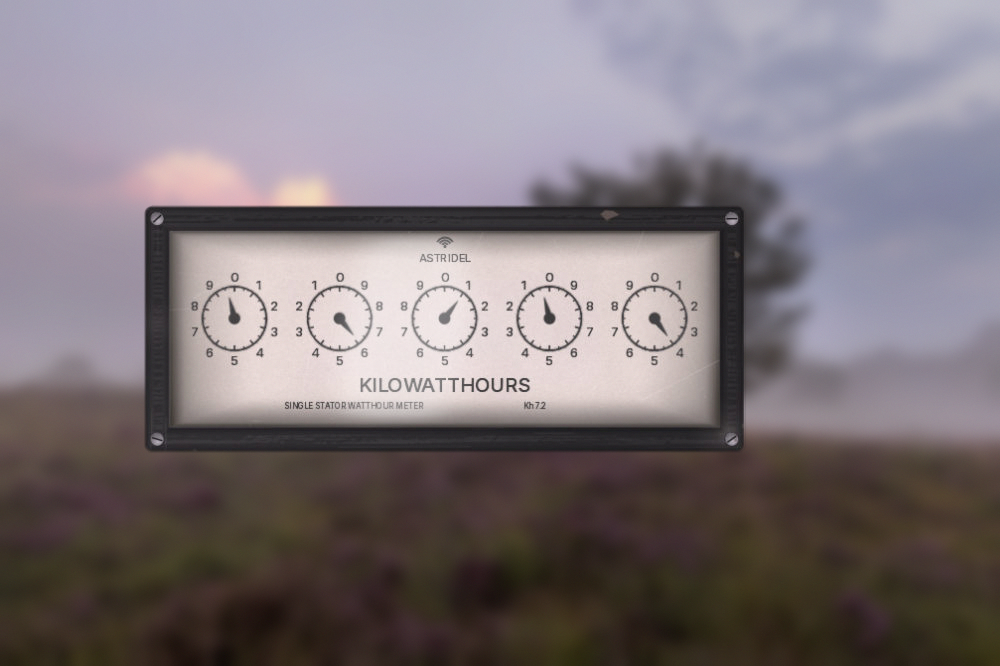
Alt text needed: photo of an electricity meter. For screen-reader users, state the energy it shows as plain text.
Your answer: 96104 kWh
